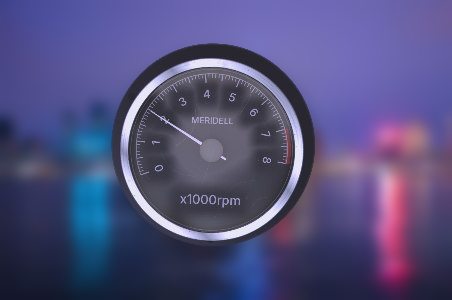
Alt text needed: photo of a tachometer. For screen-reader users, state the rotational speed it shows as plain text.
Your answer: 2000 rpm
